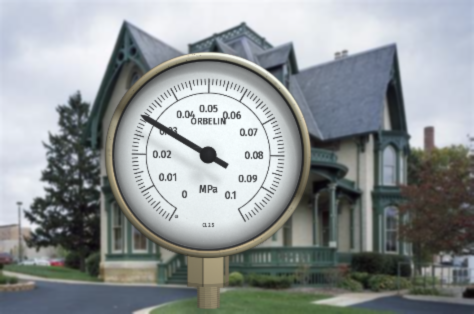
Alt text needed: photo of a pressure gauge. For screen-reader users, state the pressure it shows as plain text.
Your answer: 0.03 MPa
